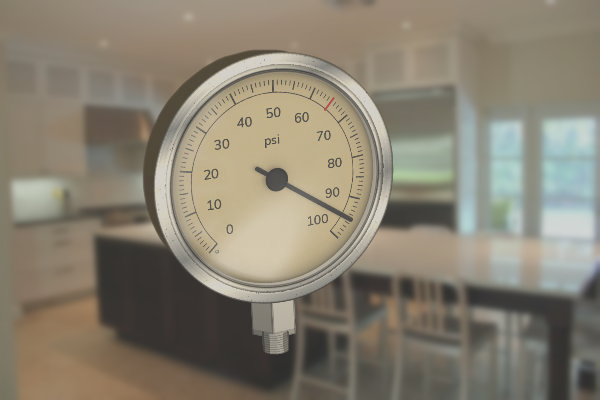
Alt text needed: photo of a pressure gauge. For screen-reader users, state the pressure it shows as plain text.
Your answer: 95 psi
